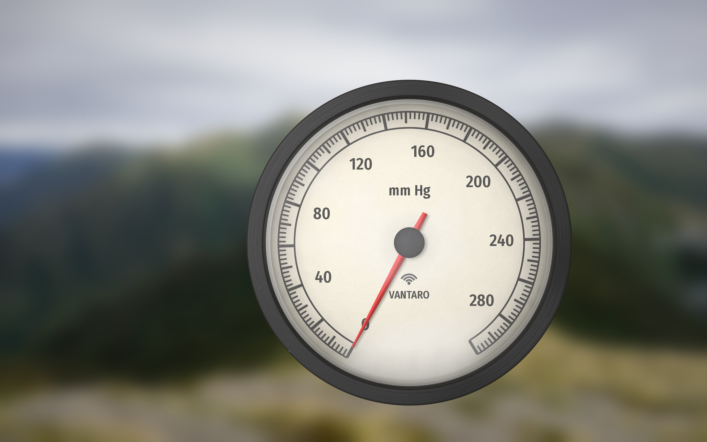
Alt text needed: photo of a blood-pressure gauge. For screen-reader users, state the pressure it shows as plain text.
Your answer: 0 mmHg
